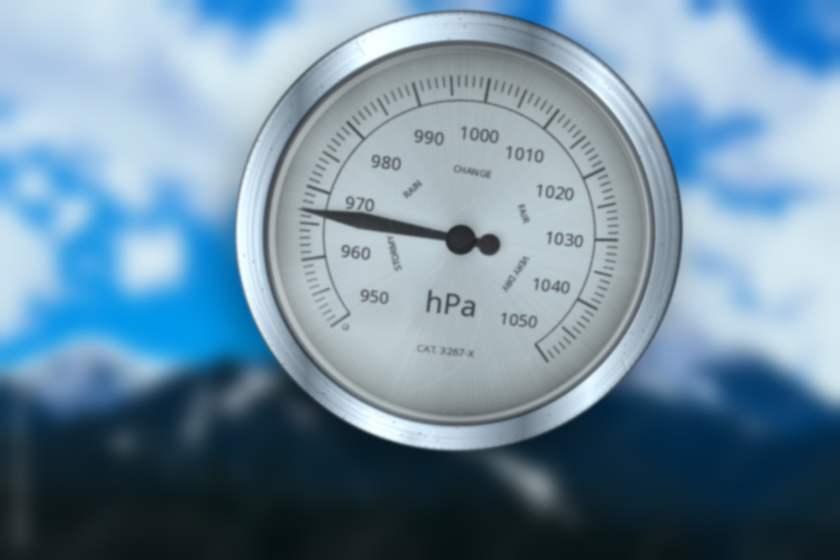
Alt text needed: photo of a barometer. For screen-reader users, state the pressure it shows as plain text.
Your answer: 967 hPa
